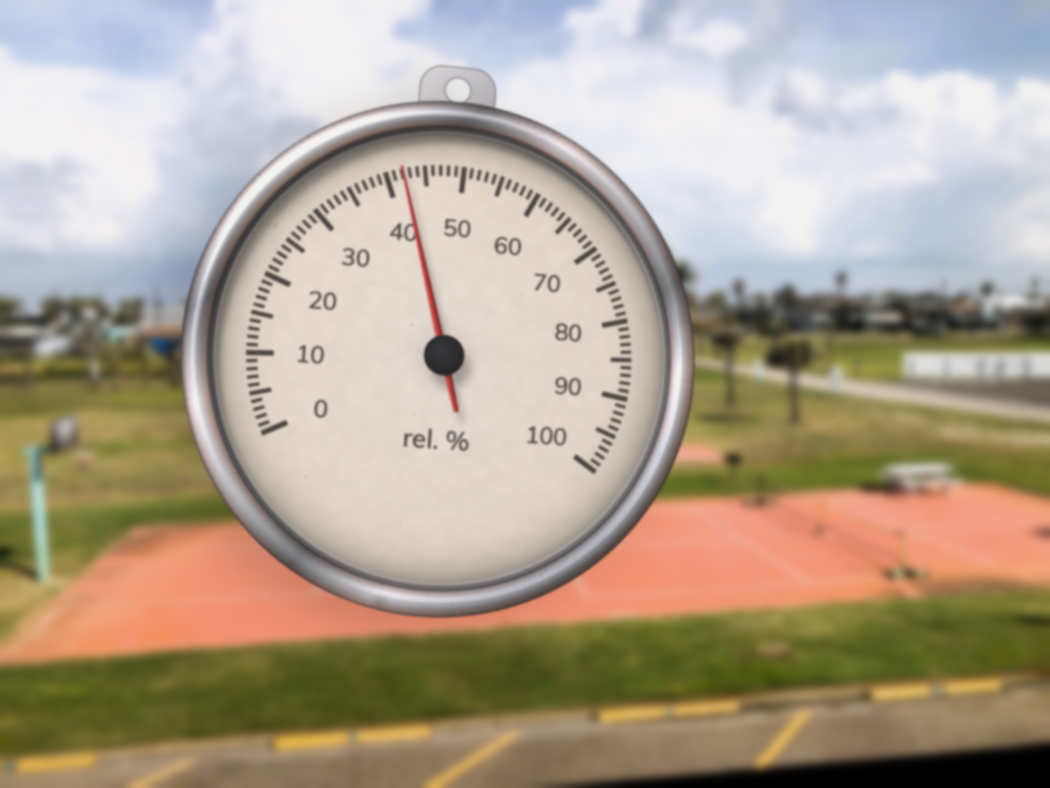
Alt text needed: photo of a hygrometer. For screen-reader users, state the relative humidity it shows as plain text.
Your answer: 42 %
